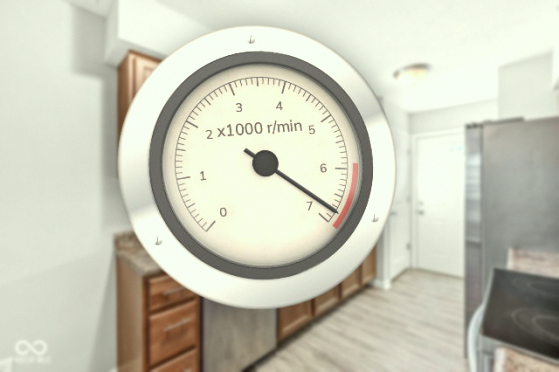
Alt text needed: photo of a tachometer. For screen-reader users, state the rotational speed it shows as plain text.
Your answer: 6800 rpm
